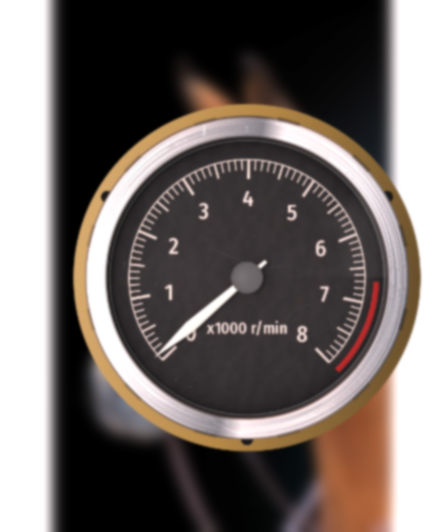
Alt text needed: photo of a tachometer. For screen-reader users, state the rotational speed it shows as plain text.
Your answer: 100 rpm
